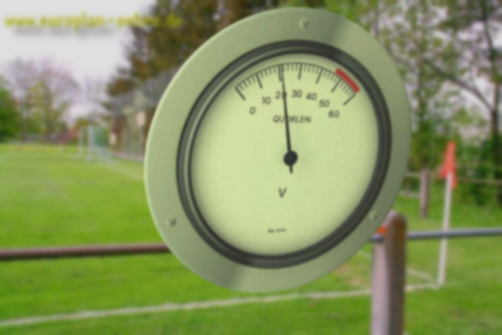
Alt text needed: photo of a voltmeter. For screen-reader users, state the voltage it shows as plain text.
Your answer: 20 V
